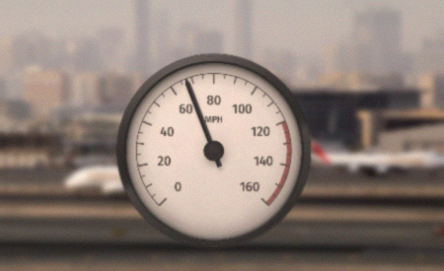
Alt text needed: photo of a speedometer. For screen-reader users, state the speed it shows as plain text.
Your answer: 67.5 mph
